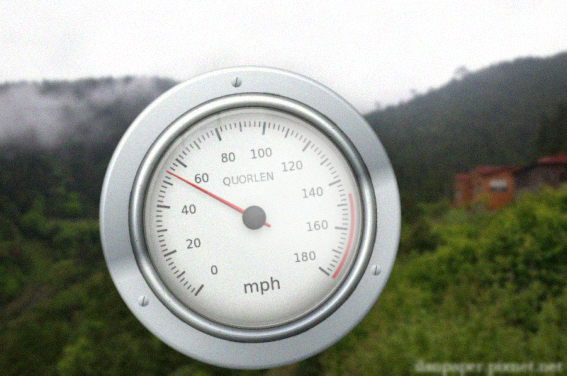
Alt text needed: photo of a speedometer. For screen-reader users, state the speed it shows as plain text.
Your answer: 54 mph
